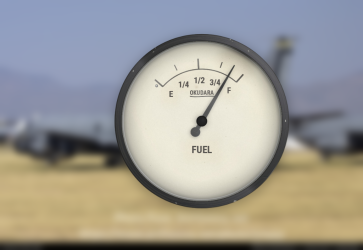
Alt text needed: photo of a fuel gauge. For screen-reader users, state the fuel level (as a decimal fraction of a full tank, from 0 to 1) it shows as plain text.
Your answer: 0.875
